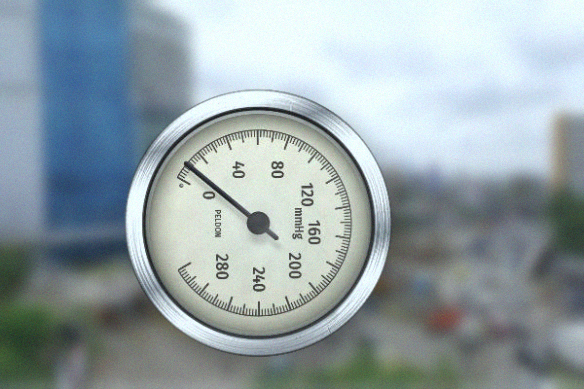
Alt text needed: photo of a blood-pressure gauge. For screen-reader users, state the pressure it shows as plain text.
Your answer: 10 mmHg
